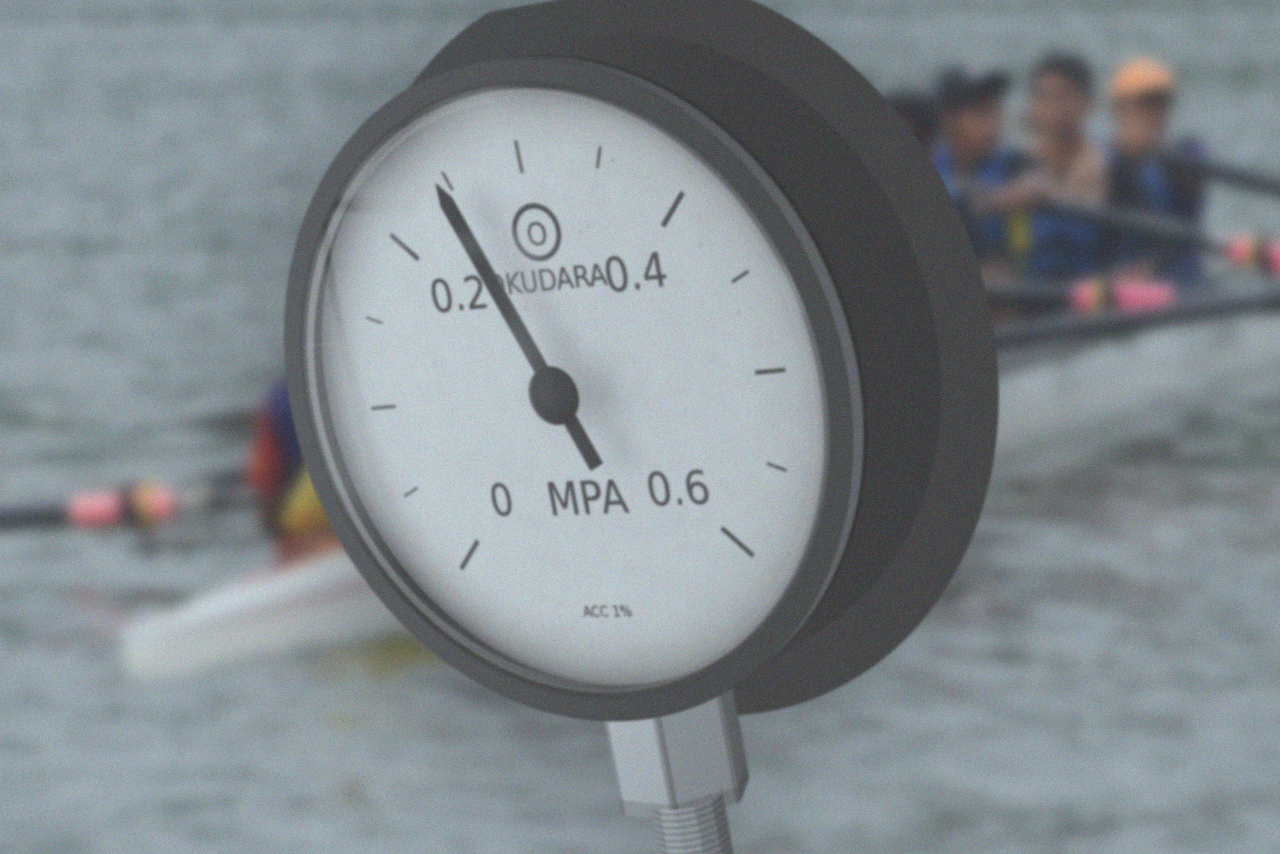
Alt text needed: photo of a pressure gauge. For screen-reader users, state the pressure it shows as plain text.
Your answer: 0.25 MPa
